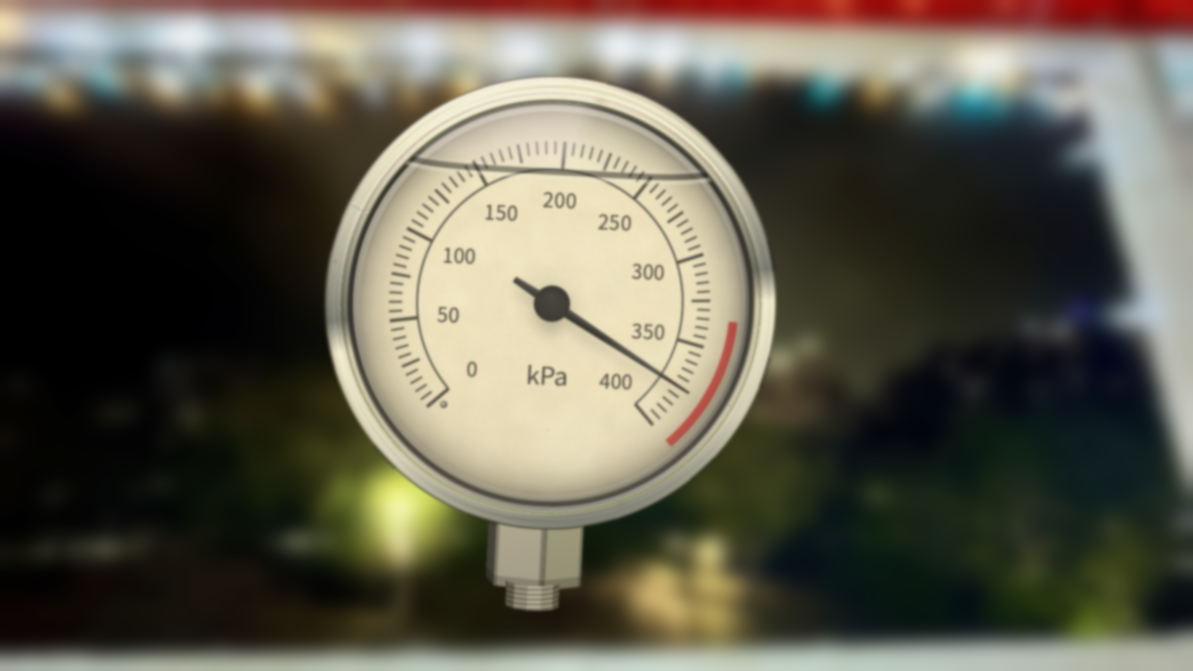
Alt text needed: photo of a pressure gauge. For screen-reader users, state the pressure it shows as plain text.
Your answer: 375 kPa
